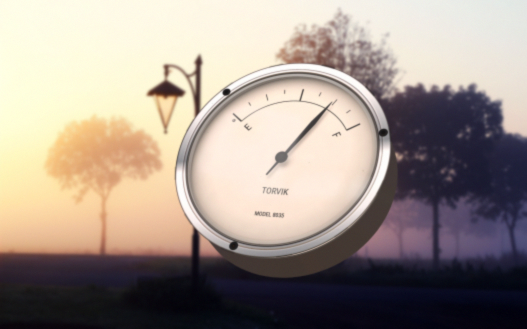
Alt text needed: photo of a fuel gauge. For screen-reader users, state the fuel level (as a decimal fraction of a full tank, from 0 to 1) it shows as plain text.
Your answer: 0.75
